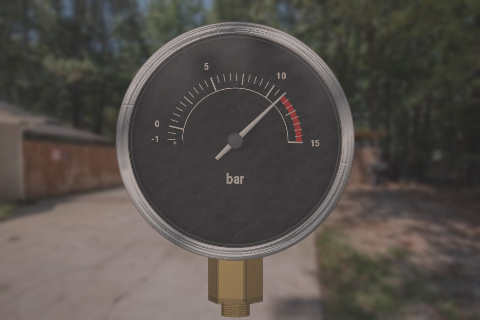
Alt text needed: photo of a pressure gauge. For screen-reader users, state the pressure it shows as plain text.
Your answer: 11 bar
